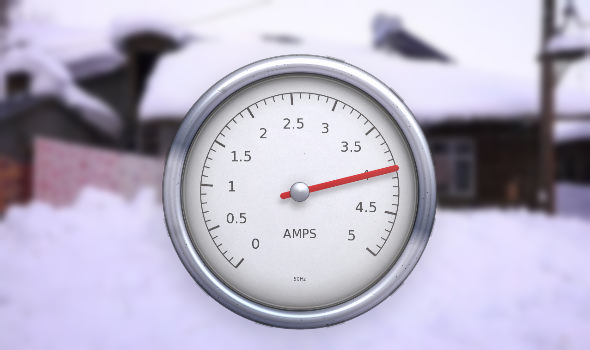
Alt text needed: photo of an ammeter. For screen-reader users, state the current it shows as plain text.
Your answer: 4 A
